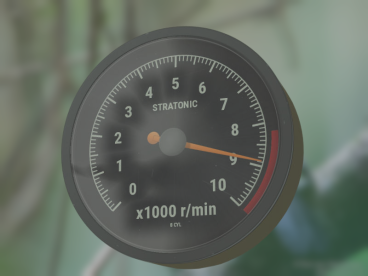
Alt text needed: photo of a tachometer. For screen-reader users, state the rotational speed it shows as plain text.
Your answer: 8900 rpm
